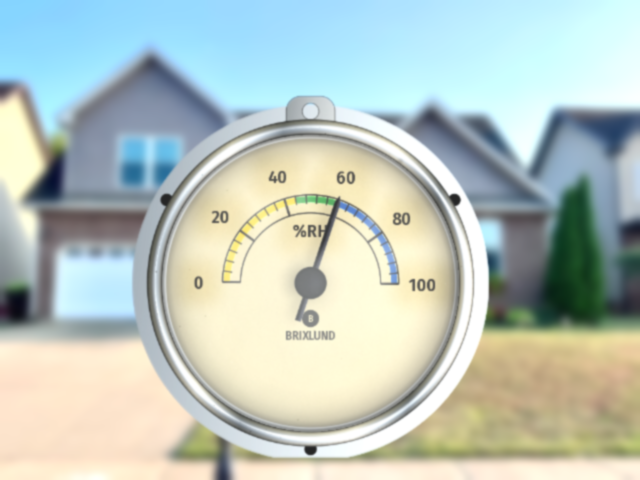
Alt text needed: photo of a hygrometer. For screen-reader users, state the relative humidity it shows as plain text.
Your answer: 60 %
